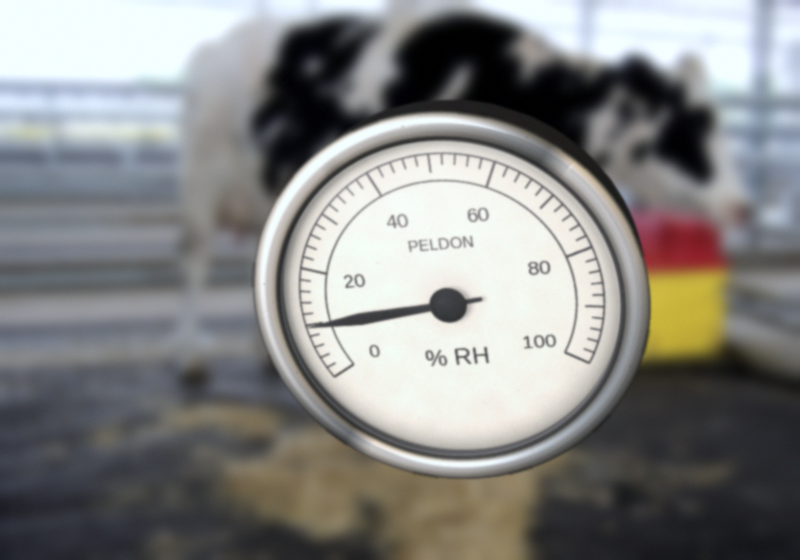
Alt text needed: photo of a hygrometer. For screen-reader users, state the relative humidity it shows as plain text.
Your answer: 10 %
